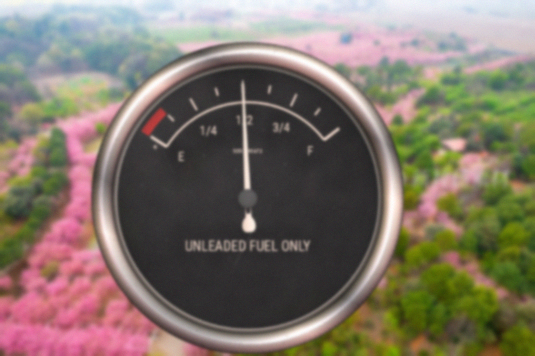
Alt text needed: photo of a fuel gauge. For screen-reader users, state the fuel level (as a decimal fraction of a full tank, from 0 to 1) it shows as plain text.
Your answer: 0.5
